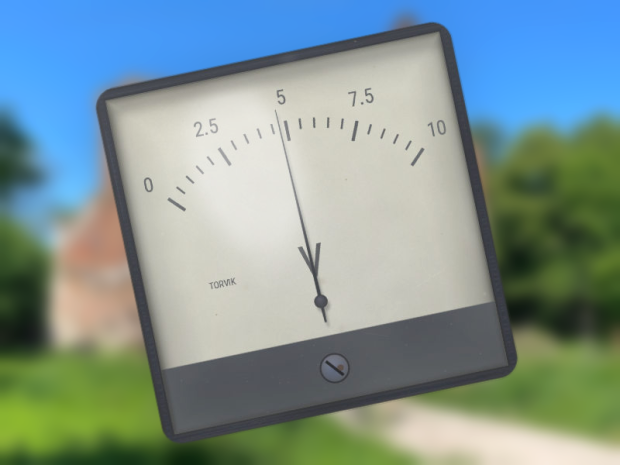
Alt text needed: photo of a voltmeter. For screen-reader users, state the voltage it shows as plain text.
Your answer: 4.75 V
